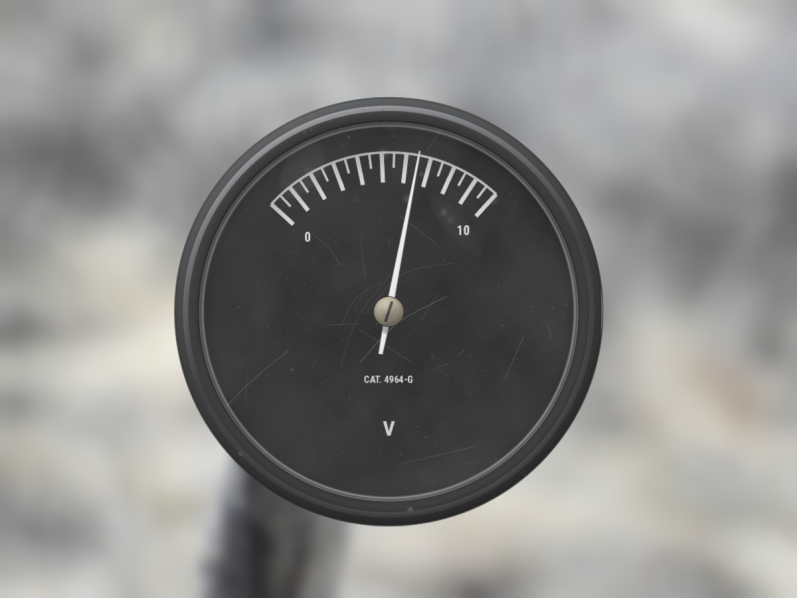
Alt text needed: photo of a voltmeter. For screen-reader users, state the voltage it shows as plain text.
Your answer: 6.5 V
